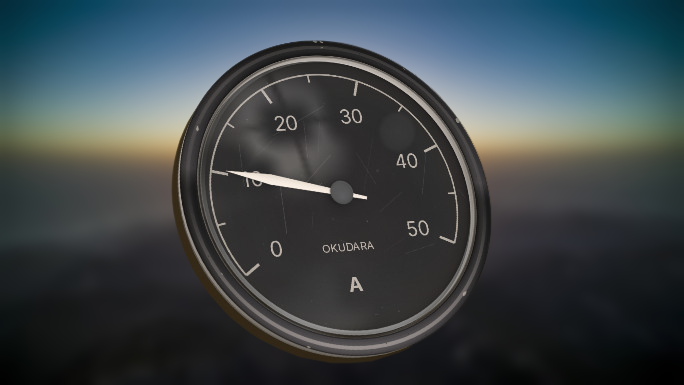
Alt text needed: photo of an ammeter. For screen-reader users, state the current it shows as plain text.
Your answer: 10 A
